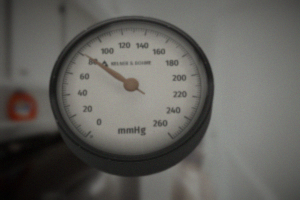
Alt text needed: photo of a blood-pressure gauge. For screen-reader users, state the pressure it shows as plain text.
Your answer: 80 mmHg
